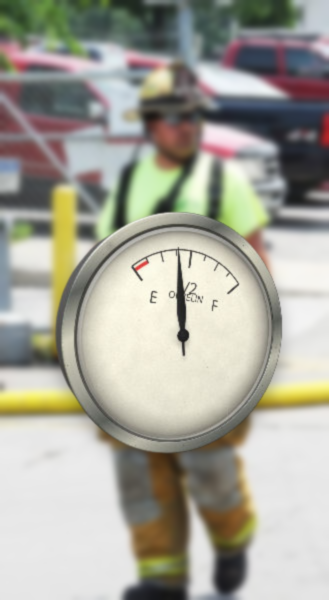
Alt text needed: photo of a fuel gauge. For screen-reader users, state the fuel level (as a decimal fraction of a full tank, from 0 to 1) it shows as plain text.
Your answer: 0.375
